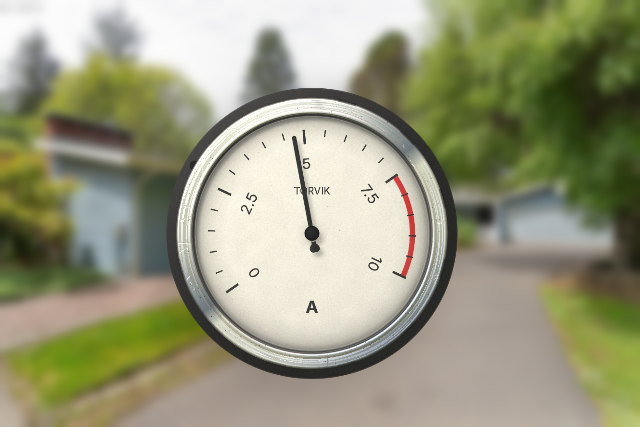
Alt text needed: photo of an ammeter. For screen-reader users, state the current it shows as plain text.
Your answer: 4.75 A
